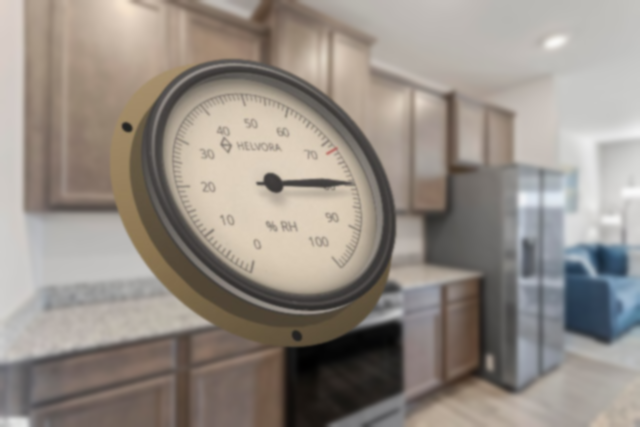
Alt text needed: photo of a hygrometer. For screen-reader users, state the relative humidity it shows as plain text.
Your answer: 80 %
